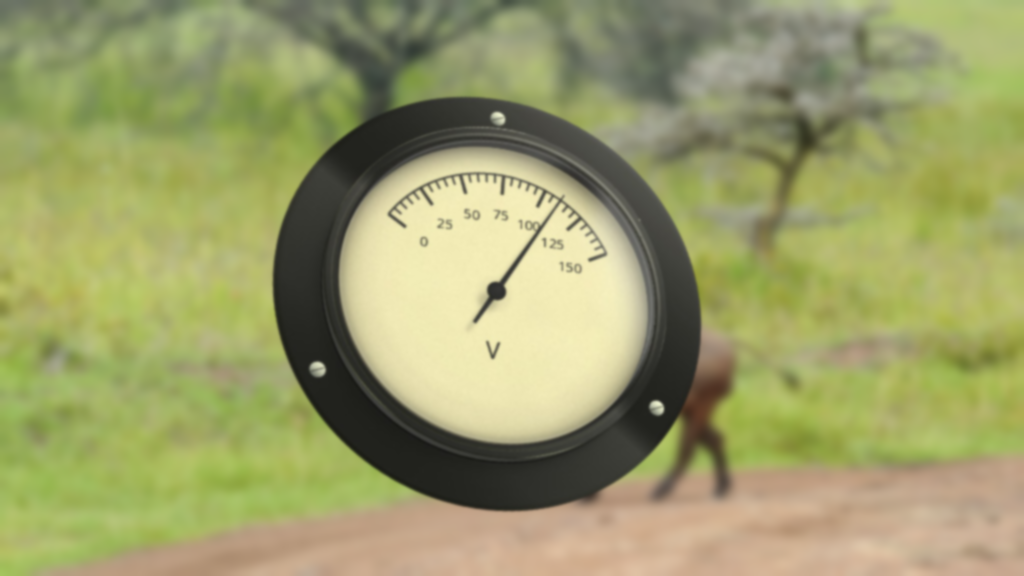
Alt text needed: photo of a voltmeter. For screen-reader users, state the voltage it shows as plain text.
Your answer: 110 V
